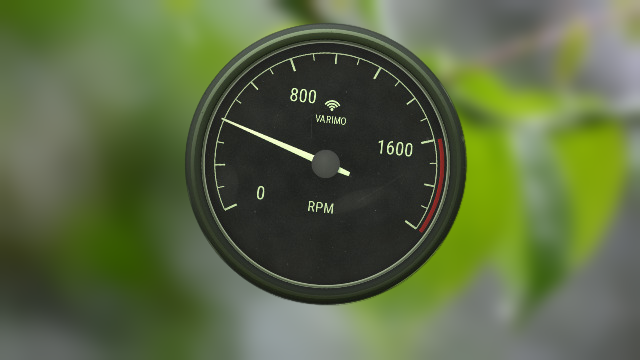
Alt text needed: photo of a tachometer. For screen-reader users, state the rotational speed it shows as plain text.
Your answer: 400 rpm
